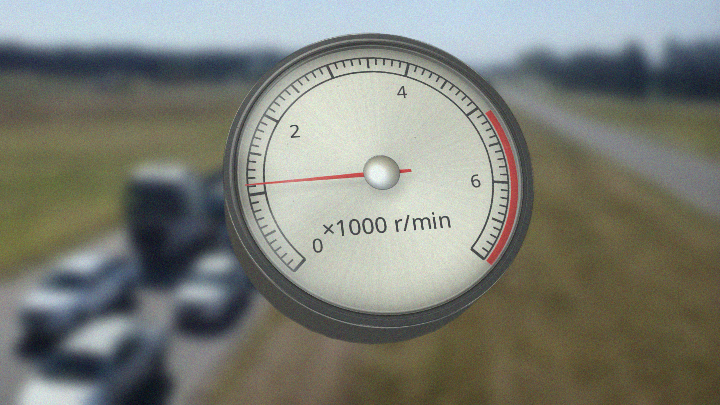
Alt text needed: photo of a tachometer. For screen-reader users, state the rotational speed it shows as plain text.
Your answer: 1100 rpm
